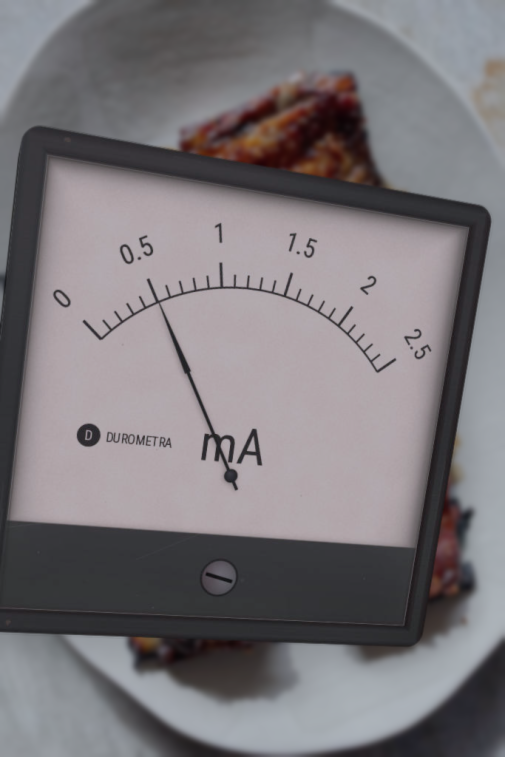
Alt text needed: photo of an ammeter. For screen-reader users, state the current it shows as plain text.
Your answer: 0.5 mA
